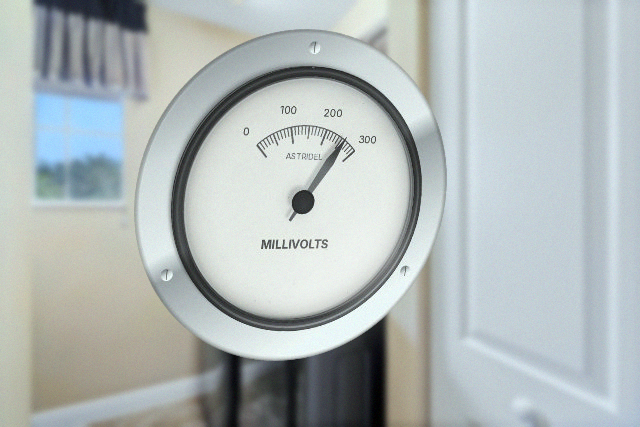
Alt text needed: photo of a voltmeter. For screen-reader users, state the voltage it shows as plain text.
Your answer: 250 mV
